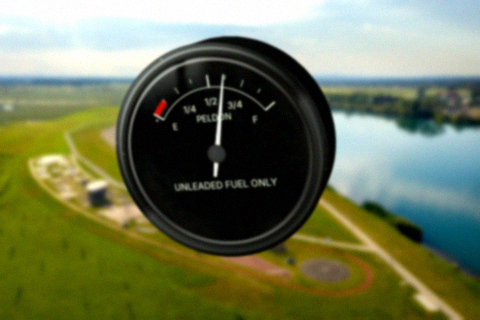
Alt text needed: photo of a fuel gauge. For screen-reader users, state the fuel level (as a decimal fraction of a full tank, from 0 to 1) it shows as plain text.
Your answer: 0.625
